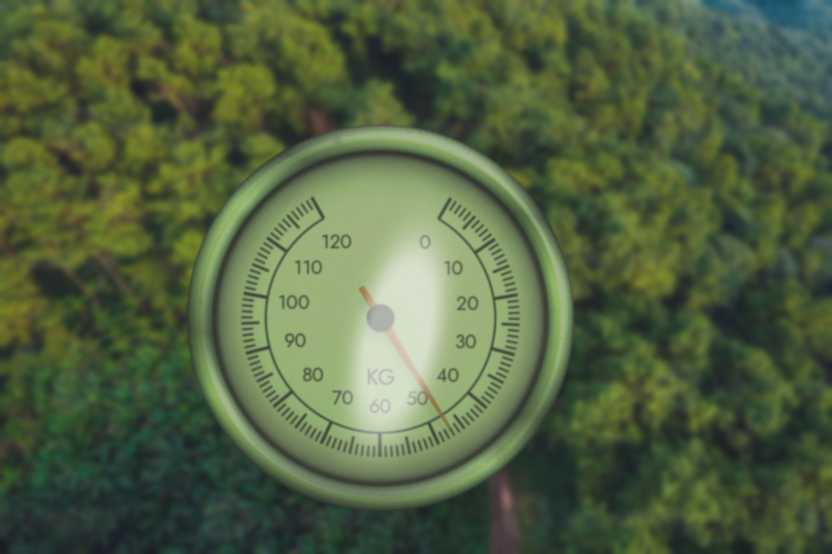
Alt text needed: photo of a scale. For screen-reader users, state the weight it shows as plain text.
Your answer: 47 kg
